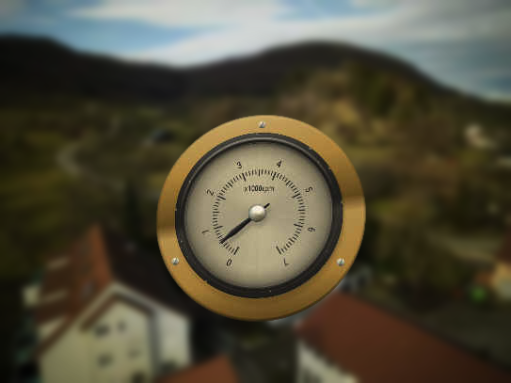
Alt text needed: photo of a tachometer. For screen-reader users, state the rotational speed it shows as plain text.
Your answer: 500 rpm
